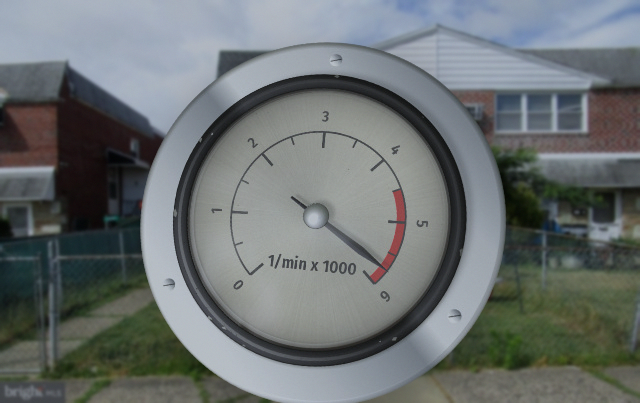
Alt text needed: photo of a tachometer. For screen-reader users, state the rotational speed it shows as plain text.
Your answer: 5750 rpm
